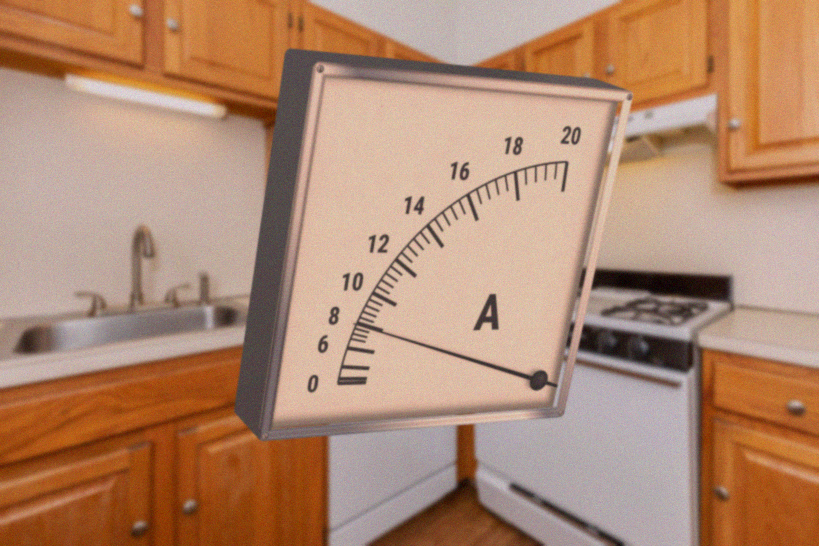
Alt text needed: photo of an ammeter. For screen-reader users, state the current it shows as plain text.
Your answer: 8 A
